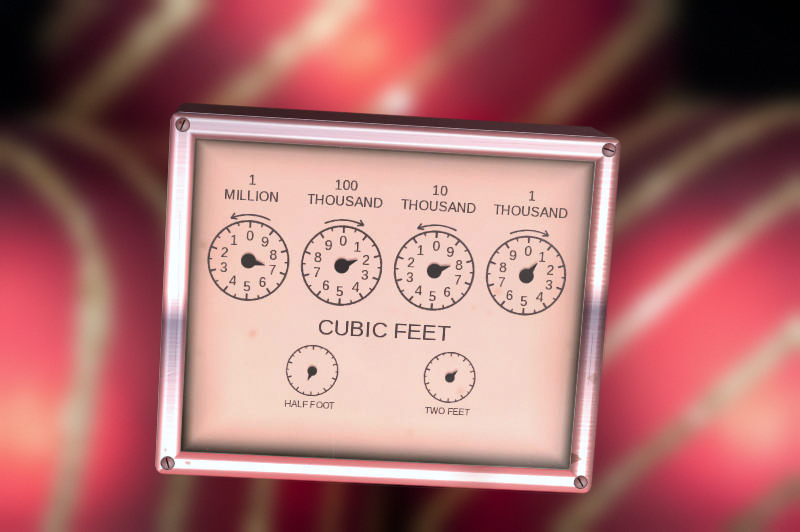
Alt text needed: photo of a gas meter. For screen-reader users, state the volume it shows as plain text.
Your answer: 718100 ft³
